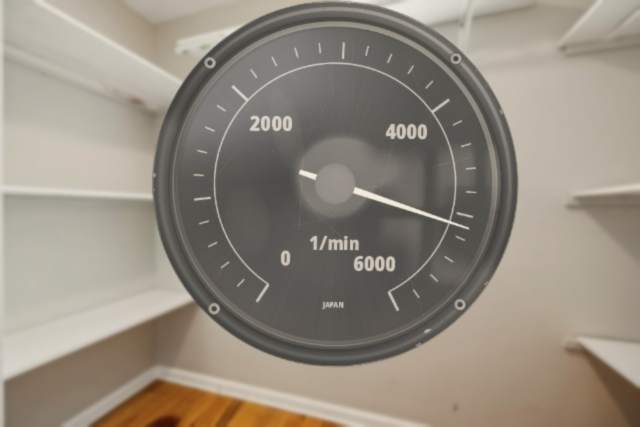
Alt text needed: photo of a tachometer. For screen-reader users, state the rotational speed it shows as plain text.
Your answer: 5100 rpm
